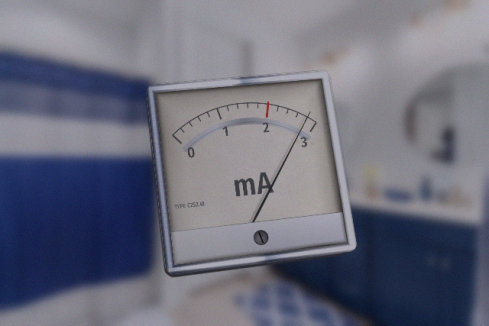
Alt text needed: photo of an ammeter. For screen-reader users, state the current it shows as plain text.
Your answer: 2.8 mA
